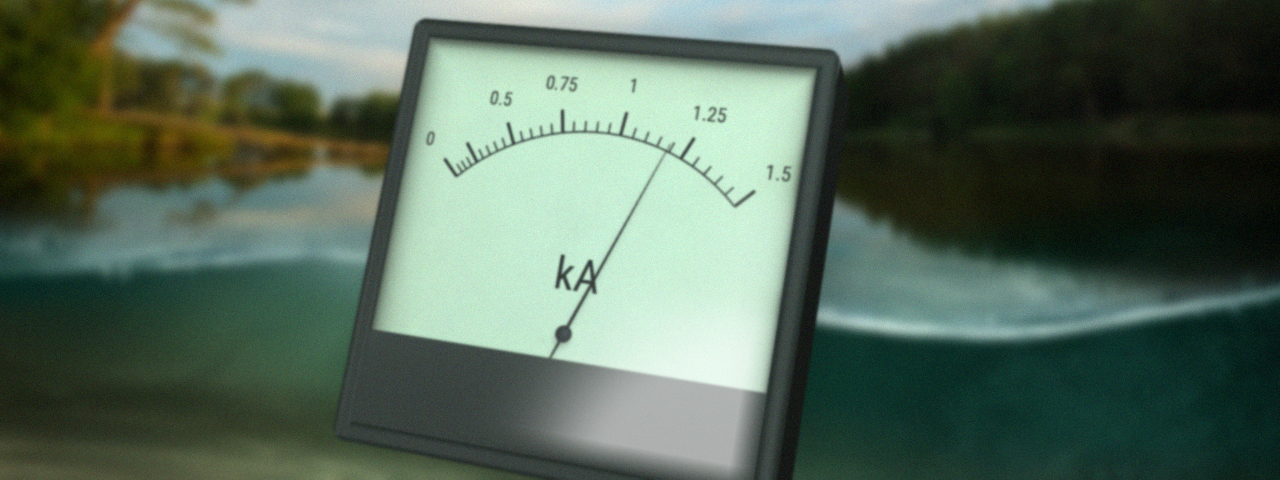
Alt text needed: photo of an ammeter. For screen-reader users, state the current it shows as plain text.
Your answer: 1.2 kA
